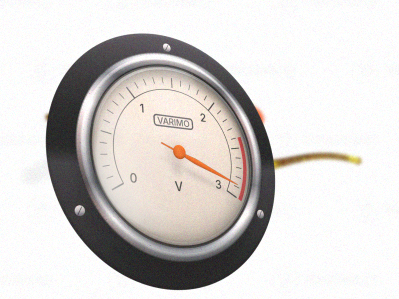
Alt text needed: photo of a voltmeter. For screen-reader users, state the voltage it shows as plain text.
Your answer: 2.9 V
